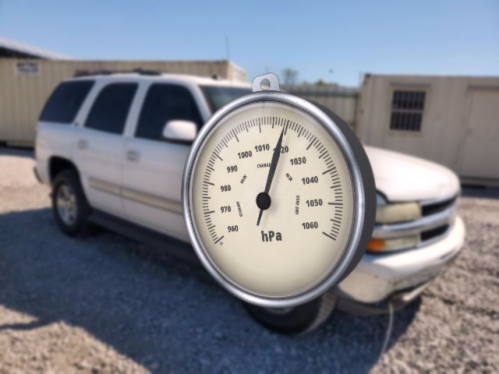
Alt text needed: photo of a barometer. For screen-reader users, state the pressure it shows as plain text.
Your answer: 1020 hPa
